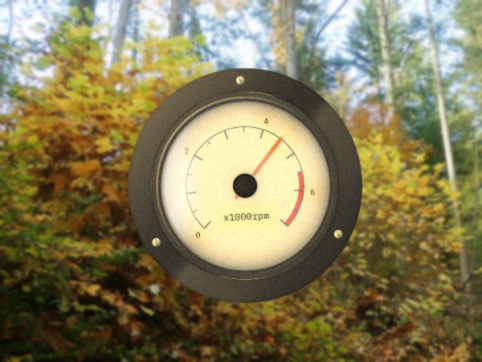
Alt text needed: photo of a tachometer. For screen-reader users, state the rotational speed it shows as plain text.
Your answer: 4500 rpm
